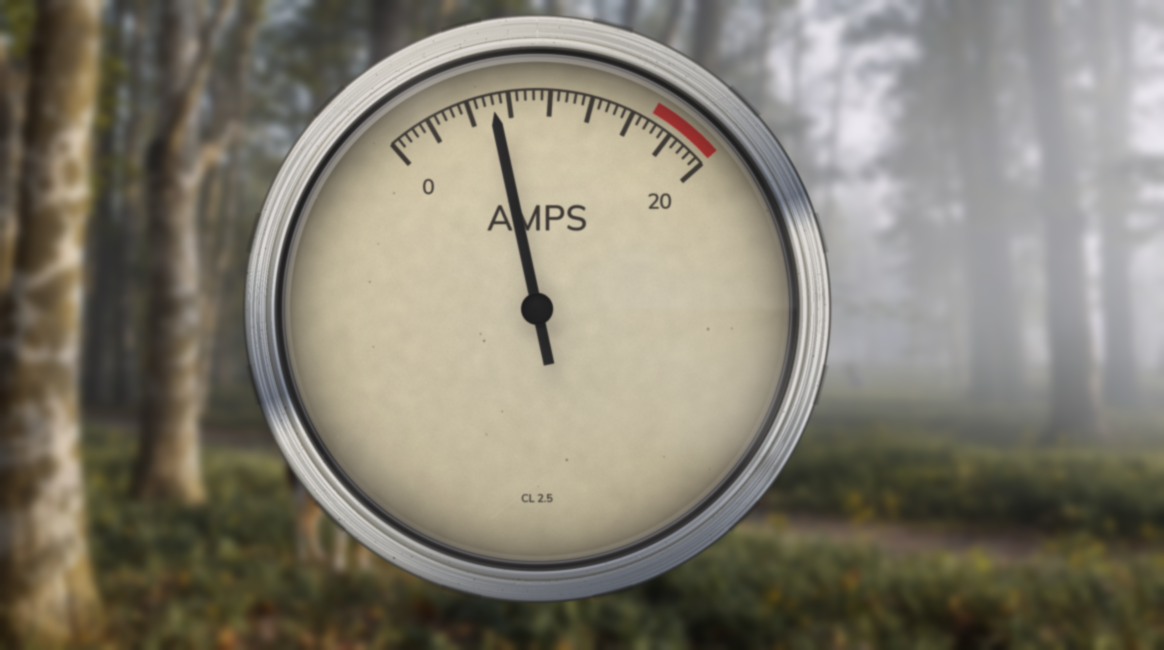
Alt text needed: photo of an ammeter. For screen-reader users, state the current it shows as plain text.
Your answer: 6.5 A
